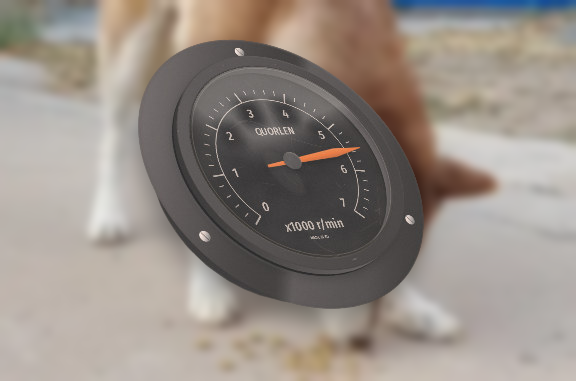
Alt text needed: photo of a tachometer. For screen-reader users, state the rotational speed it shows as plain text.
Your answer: 5600 rpm
